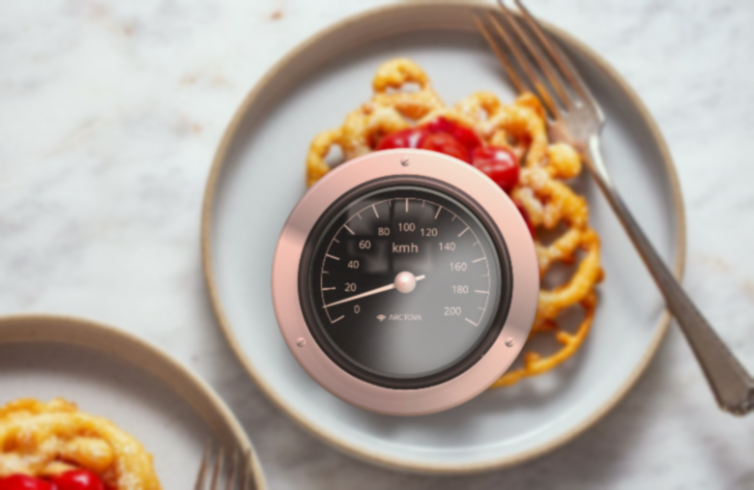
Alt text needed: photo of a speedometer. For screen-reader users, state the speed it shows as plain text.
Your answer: 10 km/h
